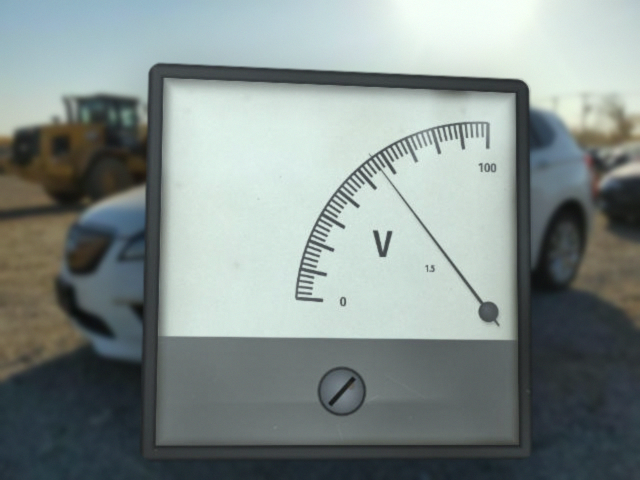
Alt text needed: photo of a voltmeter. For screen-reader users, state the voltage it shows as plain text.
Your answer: 56 V
